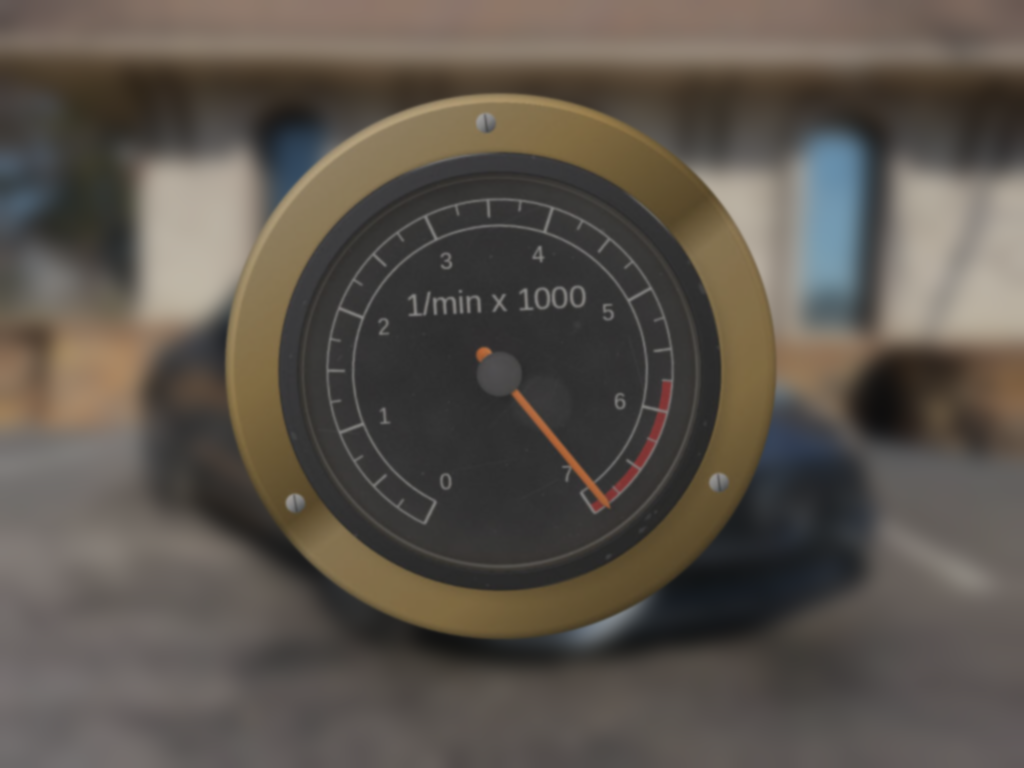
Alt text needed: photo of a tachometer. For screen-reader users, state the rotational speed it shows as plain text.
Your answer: 6875 rpm
